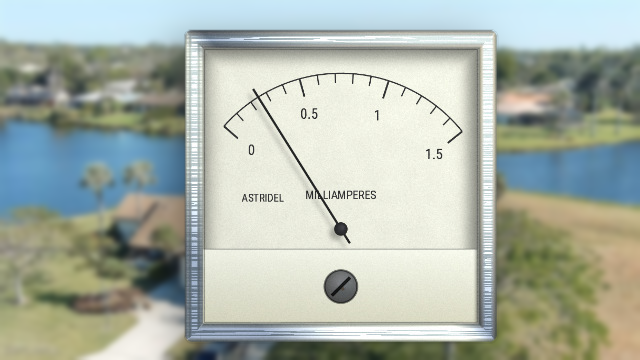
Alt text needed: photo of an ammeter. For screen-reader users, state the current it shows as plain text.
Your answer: 0.25 mA
